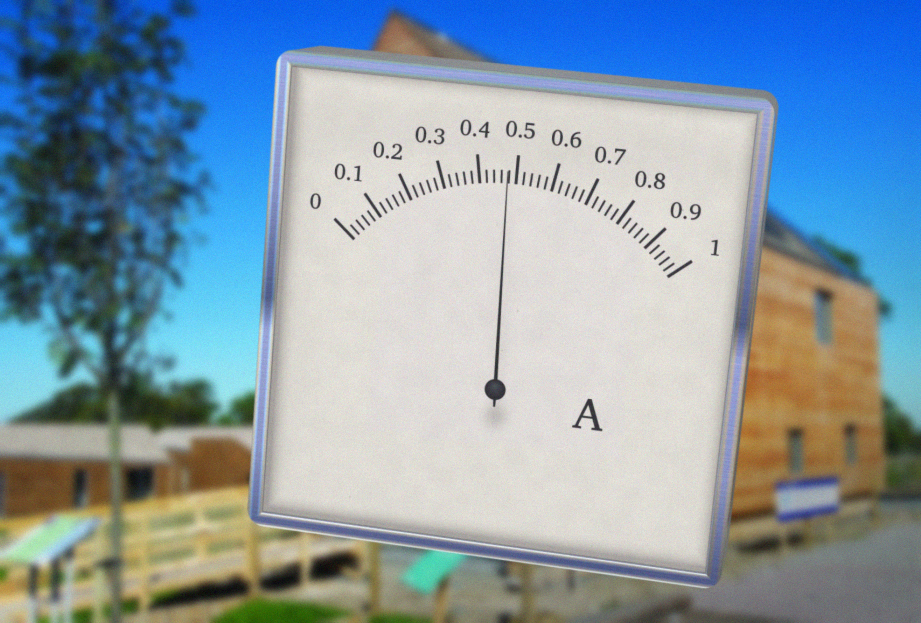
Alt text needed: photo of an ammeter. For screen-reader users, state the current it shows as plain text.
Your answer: 0.48 A
